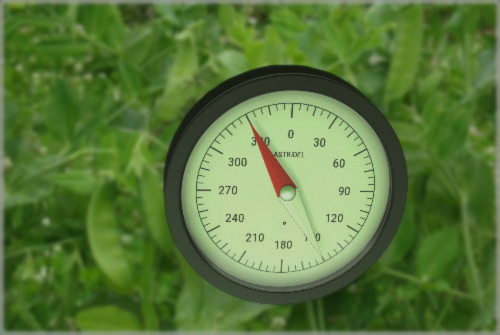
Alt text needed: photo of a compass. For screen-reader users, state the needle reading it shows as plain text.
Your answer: 330 °
